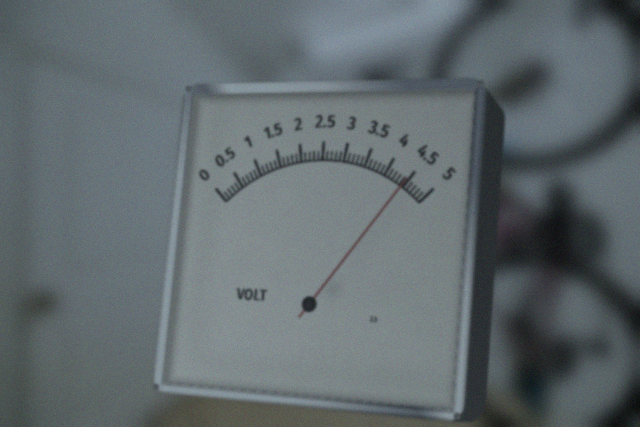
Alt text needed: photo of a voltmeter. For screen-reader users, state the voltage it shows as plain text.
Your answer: 4.5 V
